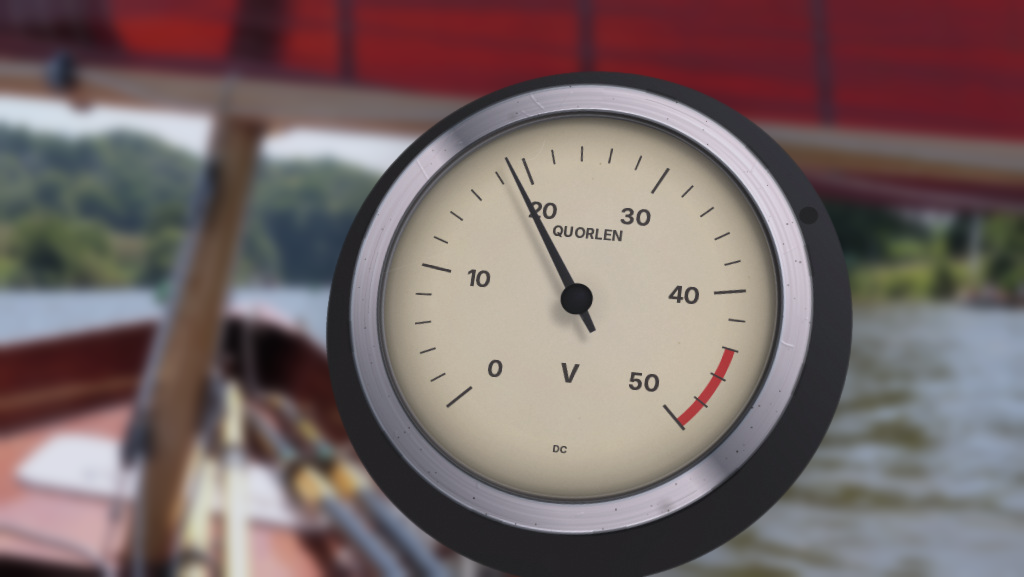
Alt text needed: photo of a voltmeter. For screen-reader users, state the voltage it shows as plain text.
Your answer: 19 V
